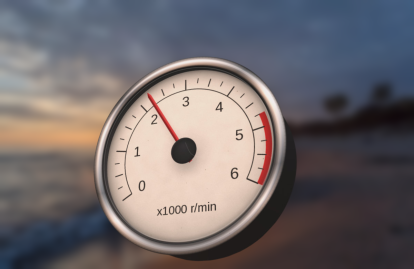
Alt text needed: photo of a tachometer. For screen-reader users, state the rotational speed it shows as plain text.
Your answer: 2250 rpm
